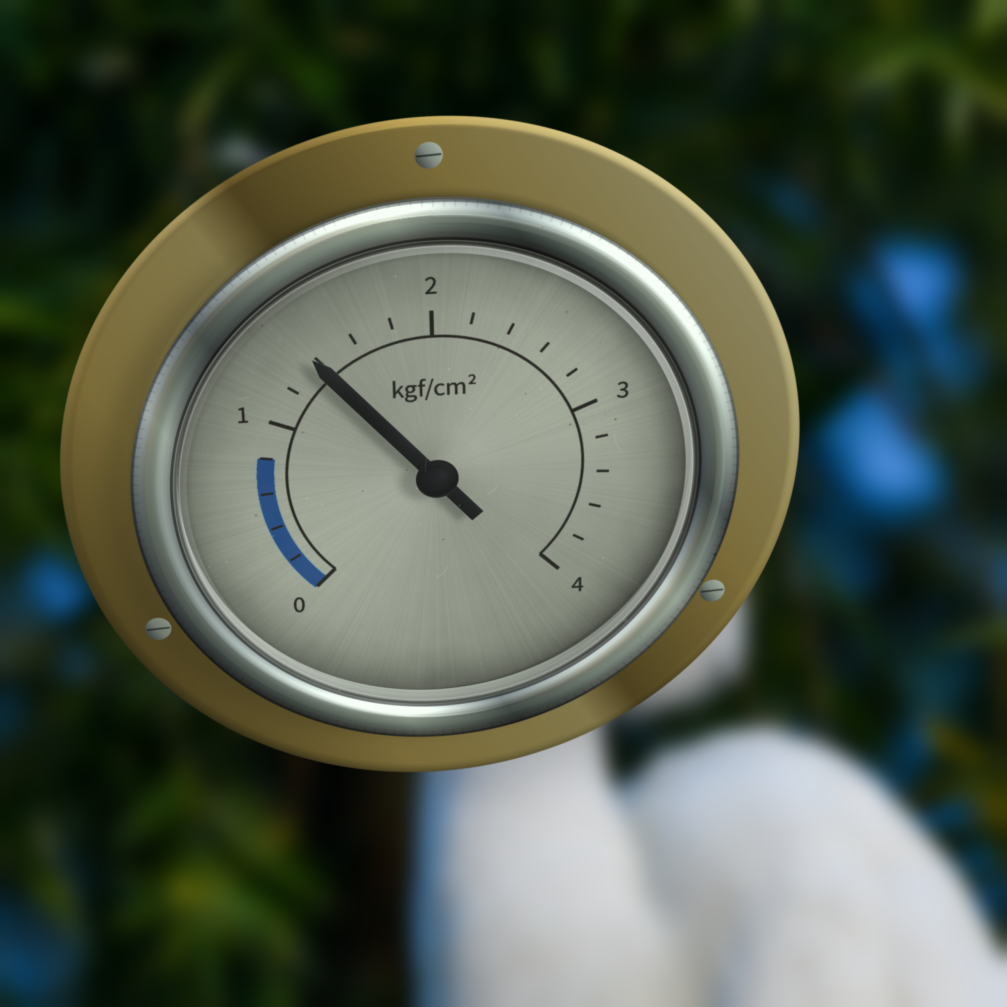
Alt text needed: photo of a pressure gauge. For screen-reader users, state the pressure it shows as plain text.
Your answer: 1.4 kg/cm²
